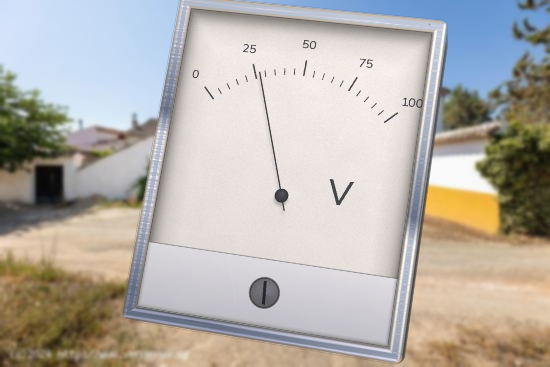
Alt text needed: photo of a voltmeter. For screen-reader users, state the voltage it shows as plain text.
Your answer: 27.5 V
